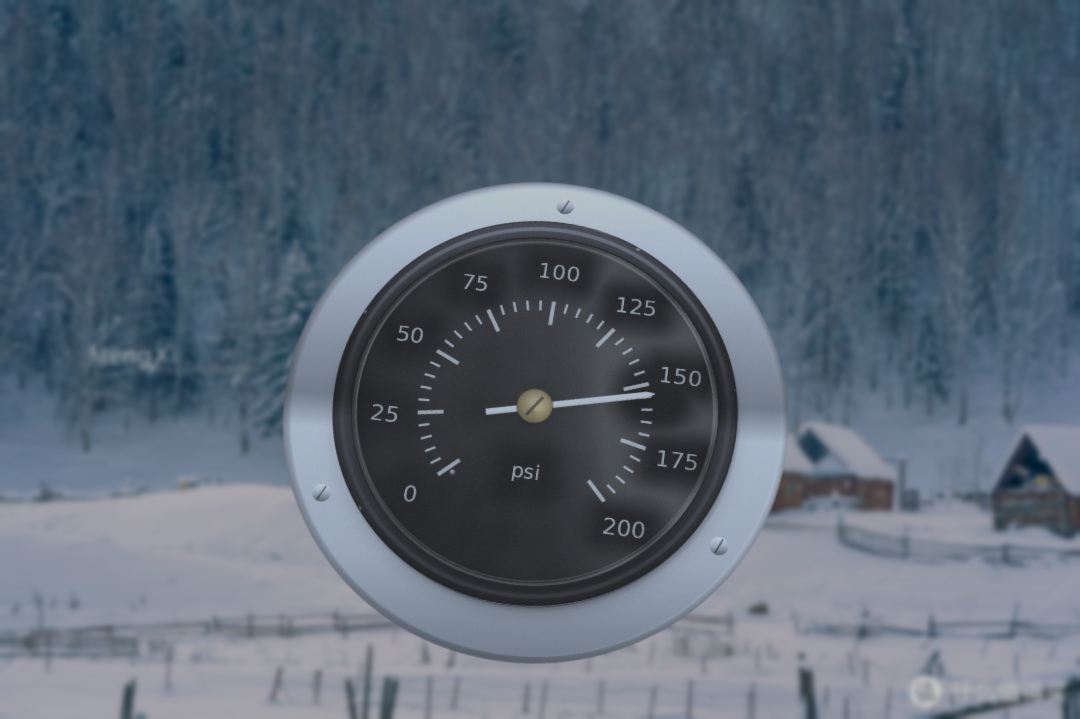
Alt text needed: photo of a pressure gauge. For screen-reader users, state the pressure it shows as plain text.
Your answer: 155 psi
